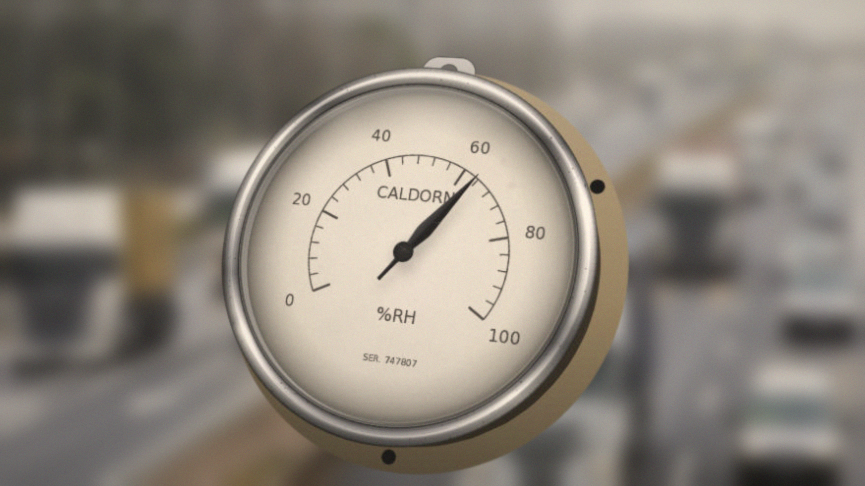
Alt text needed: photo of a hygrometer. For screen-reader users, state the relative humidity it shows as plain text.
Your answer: 64 %
